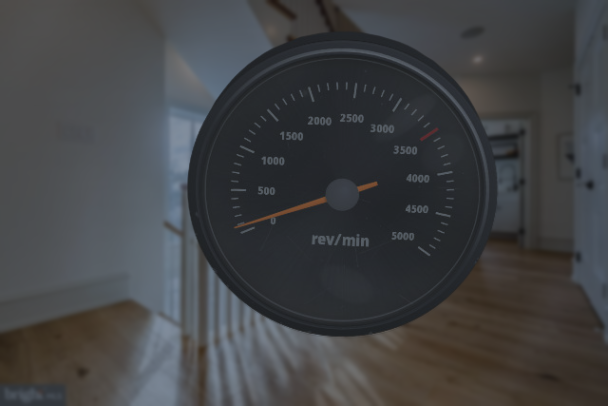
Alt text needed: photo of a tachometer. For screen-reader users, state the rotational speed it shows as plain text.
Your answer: 100 rpm
